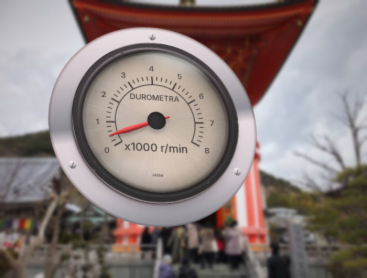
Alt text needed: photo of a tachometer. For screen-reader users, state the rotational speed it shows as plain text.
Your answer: 400 rpm
